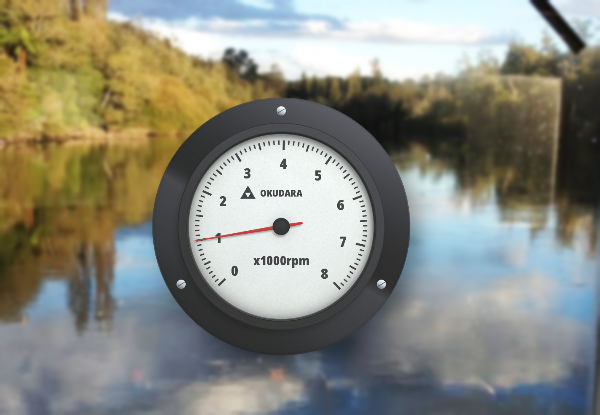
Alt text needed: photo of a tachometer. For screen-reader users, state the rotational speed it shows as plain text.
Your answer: 1000 rpm
